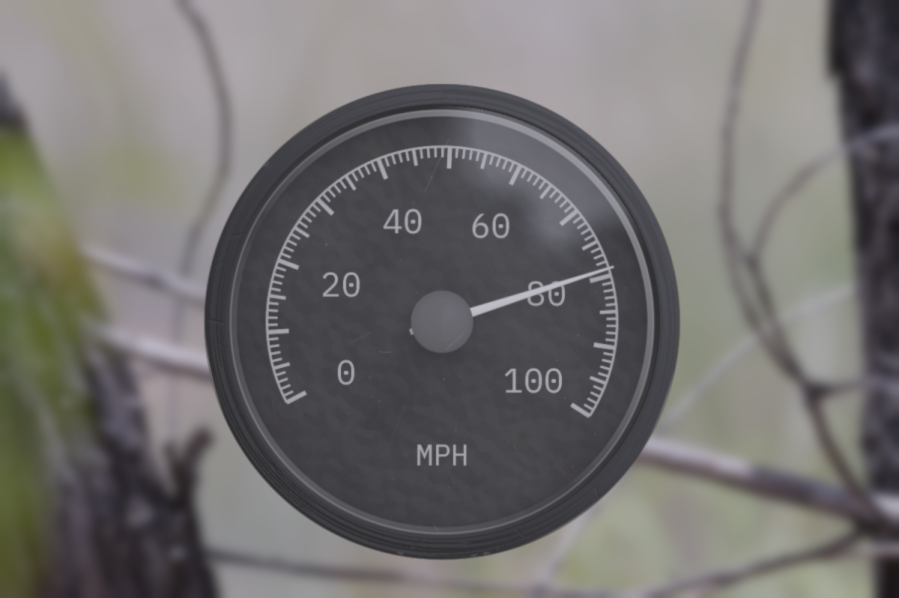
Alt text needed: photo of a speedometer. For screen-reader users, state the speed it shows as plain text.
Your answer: 79 mph
